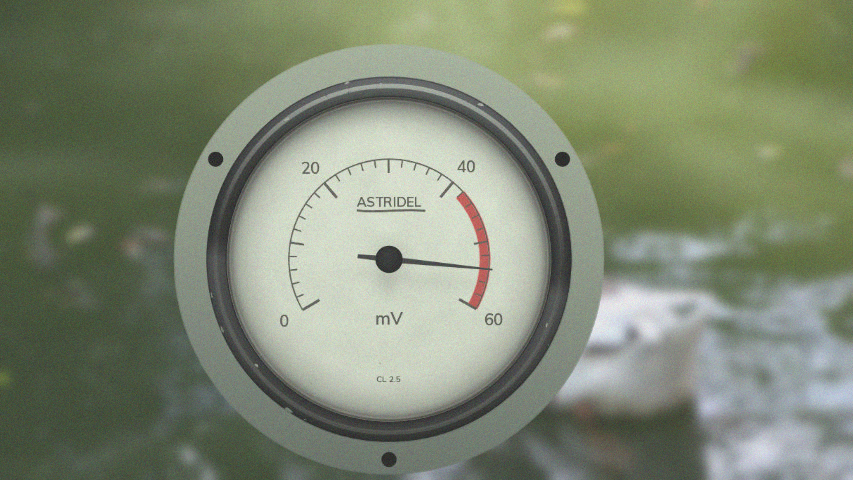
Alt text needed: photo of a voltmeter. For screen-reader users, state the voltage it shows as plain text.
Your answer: 54 mV
